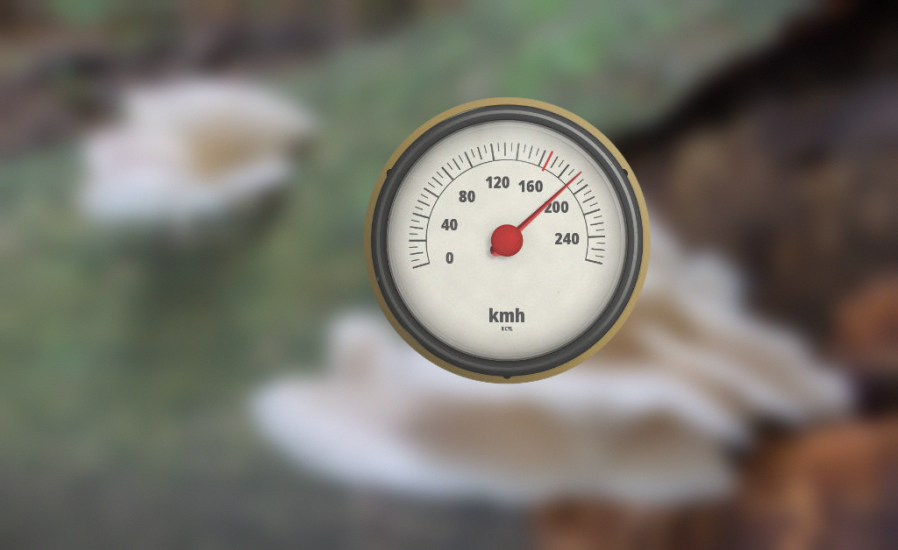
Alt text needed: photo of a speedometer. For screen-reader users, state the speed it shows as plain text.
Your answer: 190 km/h
